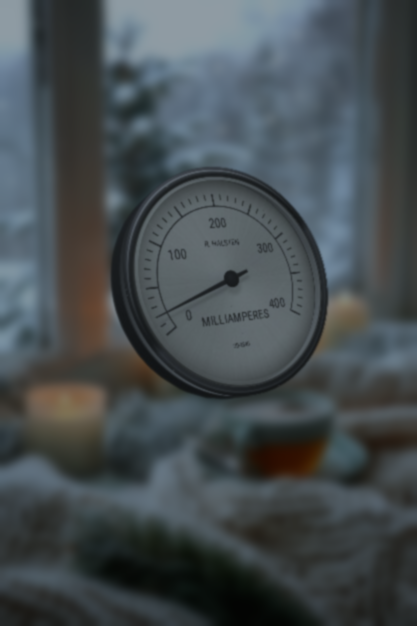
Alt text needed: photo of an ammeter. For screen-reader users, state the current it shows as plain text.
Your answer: 20 mA
